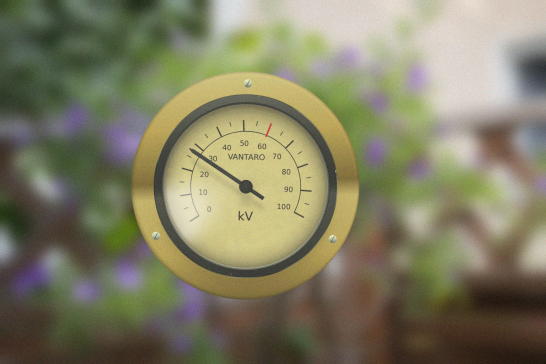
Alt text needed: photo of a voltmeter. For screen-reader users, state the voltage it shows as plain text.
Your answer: 27.5 kV
